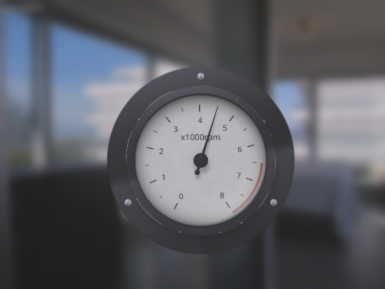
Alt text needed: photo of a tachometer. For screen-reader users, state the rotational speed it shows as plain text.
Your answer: 4500 rpm
